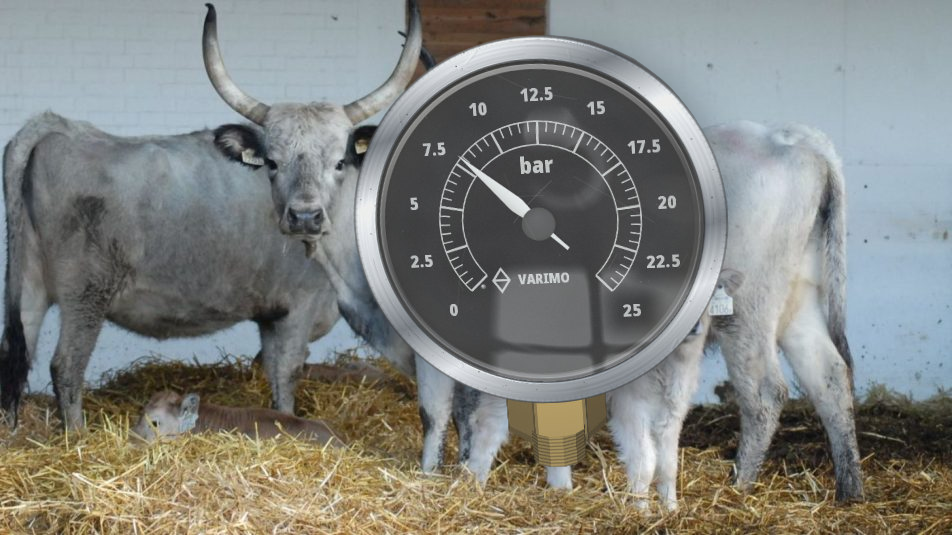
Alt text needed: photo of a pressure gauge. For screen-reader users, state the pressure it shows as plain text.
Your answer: 8 bar
